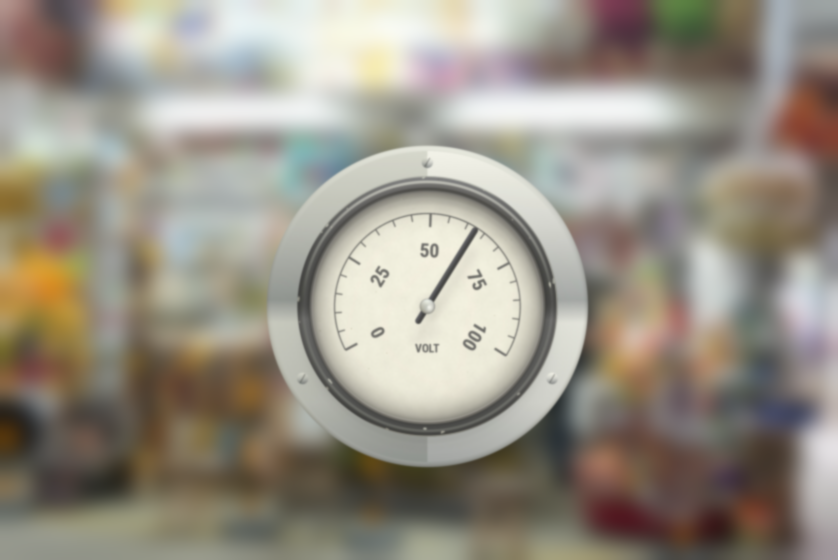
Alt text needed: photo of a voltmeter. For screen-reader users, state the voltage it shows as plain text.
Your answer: 62.5 V
